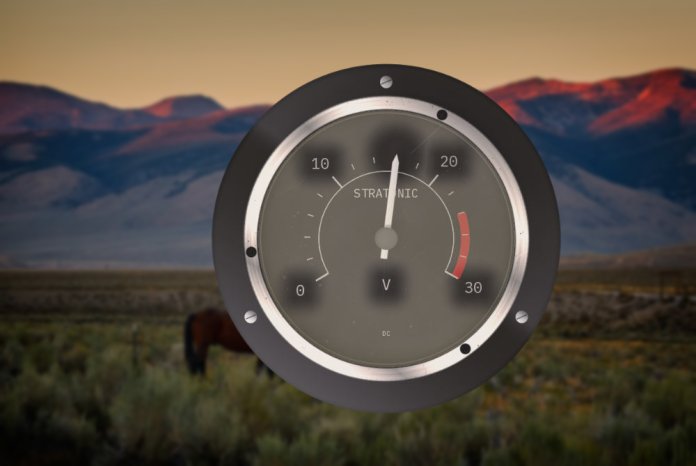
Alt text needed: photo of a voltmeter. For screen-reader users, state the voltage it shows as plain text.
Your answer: 16 V
